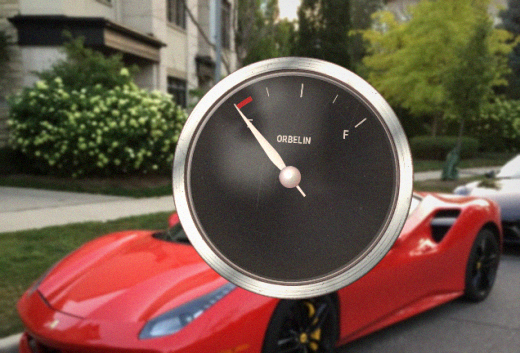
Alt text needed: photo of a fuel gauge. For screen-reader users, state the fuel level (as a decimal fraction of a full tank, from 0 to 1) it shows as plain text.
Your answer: 0
